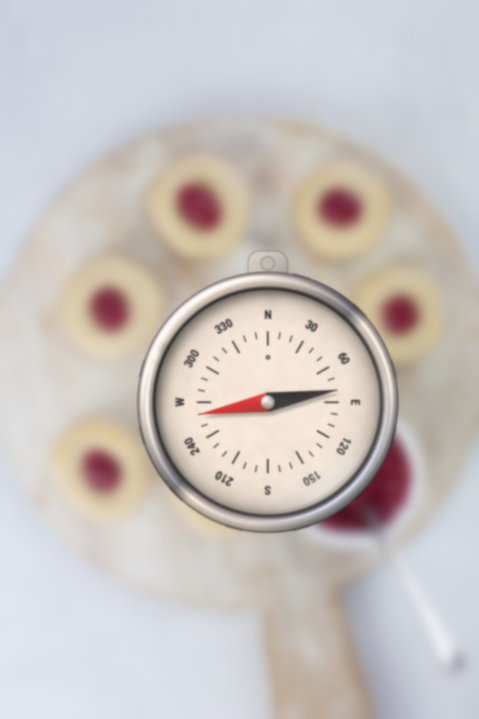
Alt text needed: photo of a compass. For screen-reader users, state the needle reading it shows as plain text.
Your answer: 260 °
